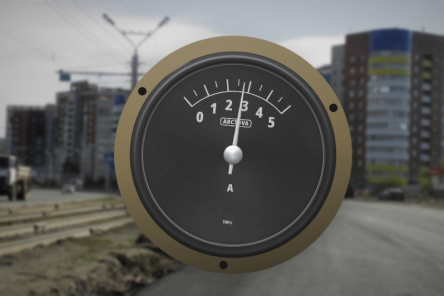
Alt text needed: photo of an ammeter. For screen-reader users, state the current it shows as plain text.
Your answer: 2.75 A
